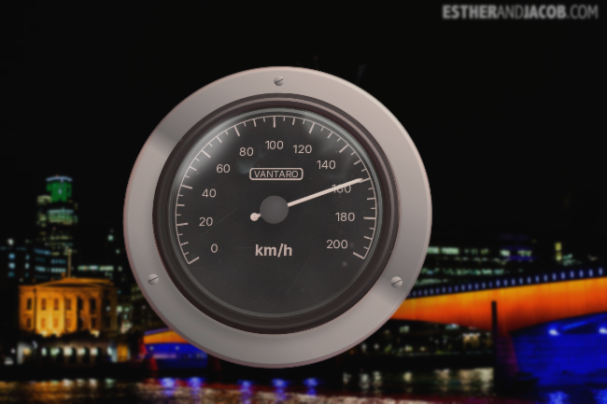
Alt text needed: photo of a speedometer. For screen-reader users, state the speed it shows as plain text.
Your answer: 160 km/h
